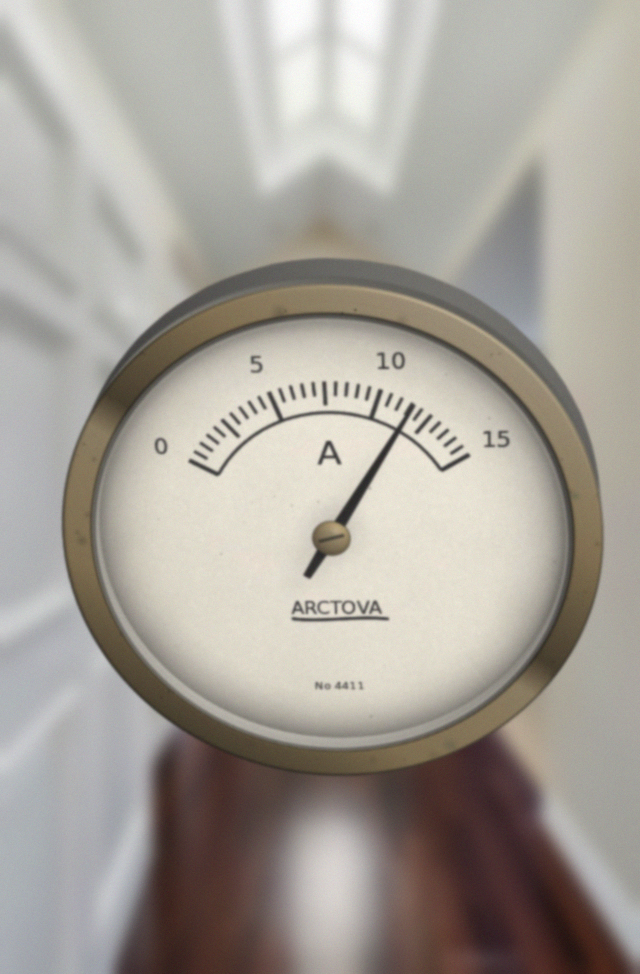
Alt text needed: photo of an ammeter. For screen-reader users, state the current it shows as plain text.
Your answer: 11.5 A
